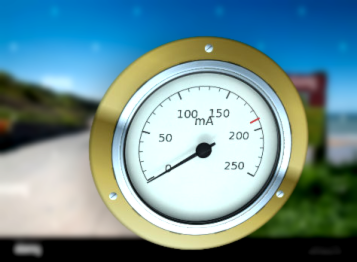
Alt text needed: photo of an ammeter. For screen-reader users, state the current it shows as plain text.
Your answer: 0 mA
